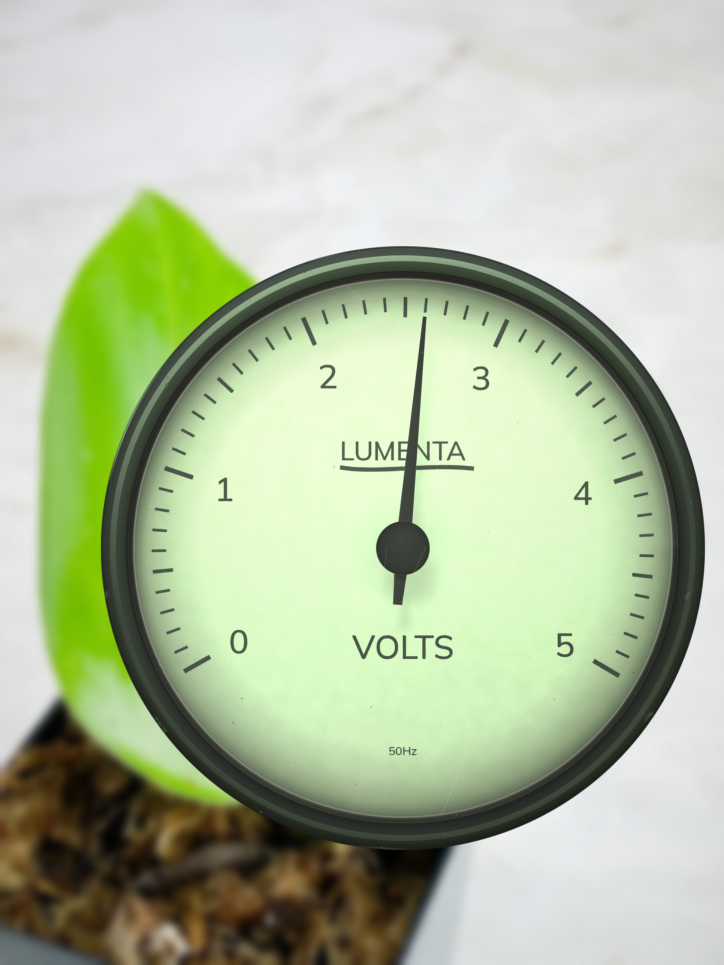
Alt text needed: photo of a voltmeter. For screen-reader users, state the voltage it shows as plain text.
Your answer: 2.6 V
